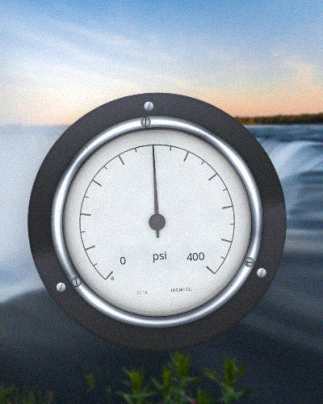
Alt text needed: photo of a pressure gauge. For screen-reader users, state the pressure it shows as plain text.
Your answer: 200 psi
